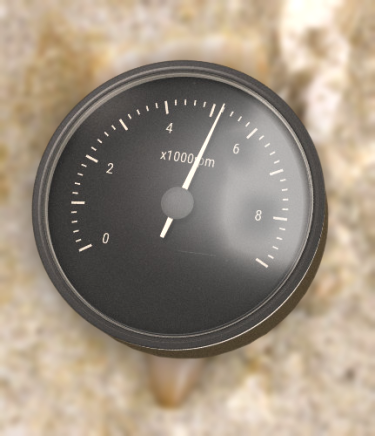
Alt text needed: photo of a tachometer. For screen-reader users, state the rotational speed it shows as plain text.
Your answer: 5200 rpm
